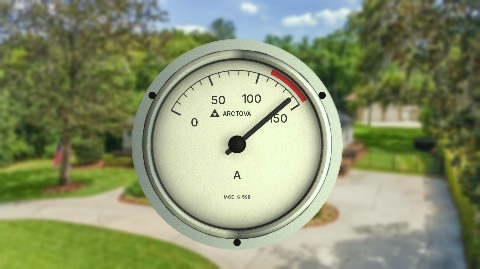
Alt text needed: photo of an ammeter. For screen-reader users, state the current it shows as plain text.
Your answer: 140 A
